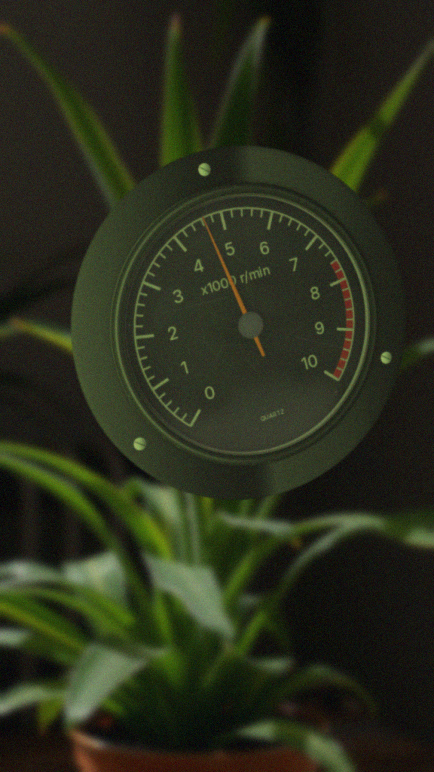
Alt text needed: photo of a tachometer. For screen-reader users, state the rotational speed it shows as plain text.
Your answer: 4600 rpm
